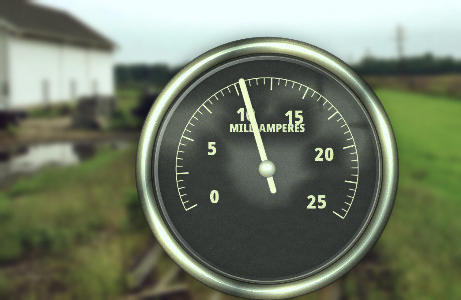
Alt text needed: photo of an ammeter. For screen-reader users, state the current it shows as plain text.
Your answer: 10.5 mA
